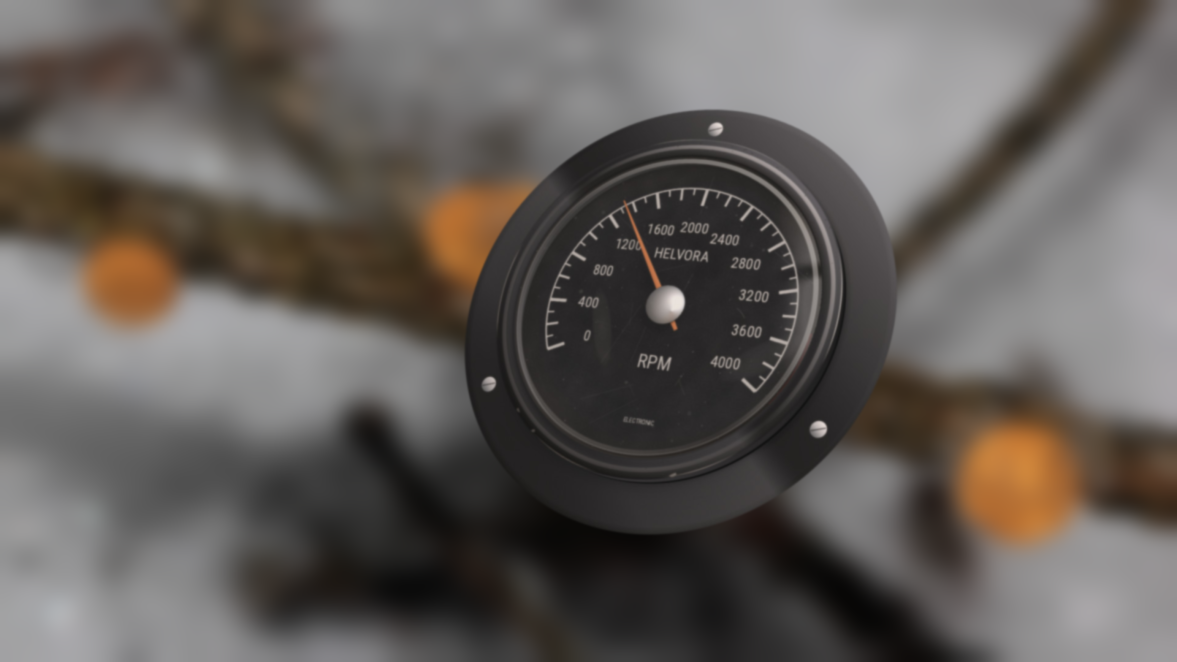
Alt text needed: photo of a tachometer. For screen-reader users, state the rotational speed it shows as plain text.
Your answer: 1350 rpm
